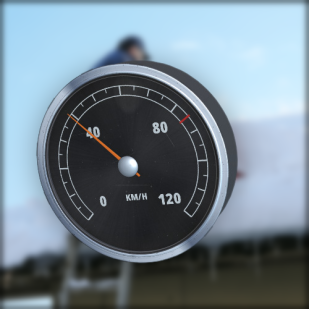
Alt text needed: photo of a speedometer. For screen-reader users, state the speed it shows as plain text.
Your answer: 40 km/h
